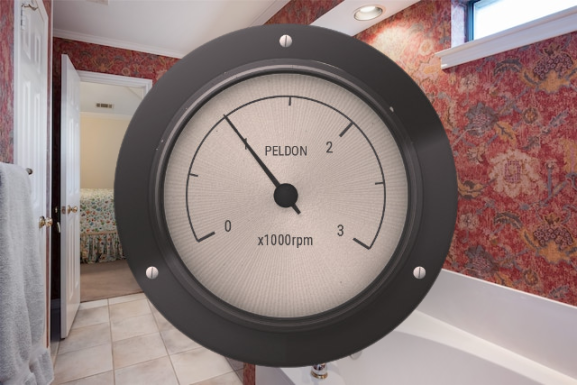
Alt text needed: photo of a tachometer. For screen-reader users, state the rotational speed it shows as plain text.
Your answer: 1000 rpm
